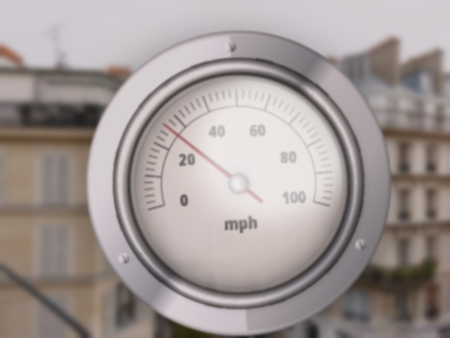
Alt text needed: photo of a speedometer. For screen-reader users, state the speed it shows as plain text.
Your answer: 26 mph
